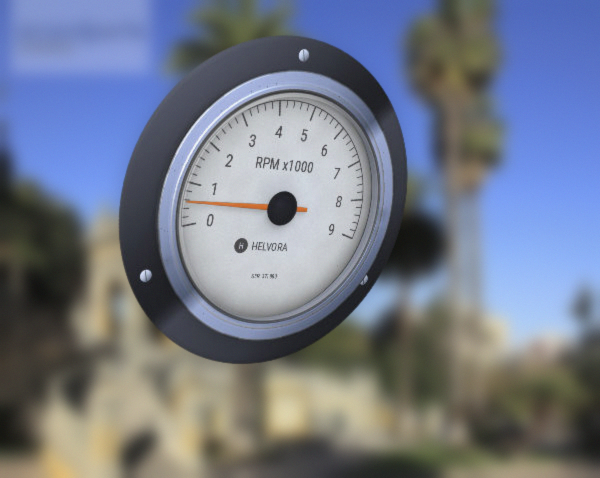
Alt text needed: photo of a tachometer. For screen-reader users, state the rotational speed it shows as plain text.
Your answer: 600 rpm
